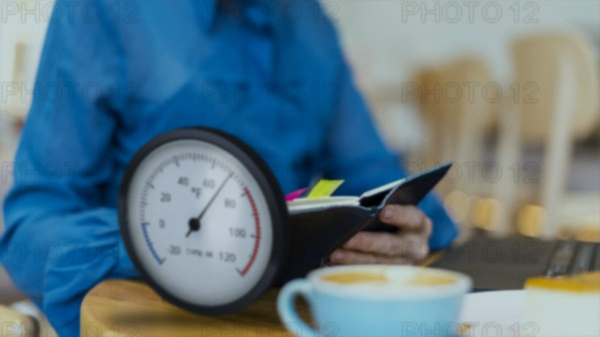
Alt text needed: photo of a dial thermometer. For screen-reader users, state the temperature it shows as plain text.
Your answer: 70 °F
